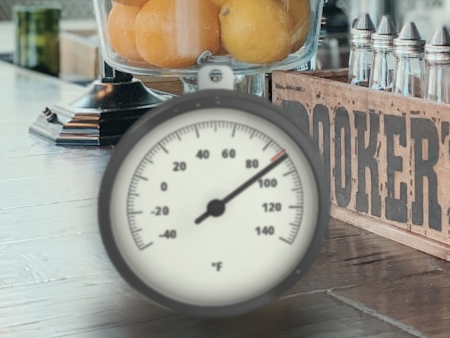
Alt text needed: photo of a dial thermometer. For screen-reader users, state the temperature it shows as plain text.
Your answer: 90 °F
